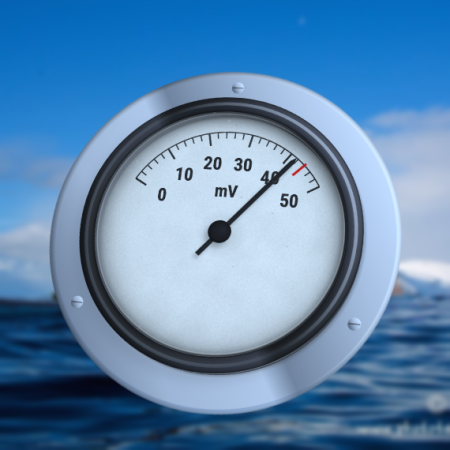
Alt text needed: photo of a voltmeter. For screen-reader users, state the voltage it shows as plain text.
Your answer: 42 mV
